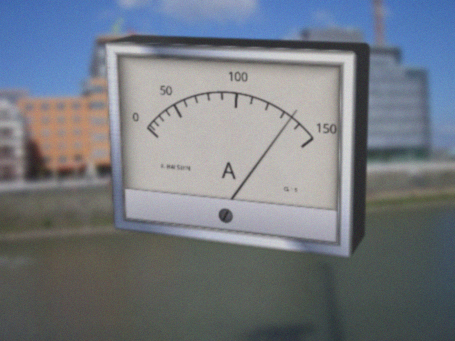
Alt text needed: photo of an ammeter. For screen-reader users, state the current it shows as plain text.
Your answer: 135 A
